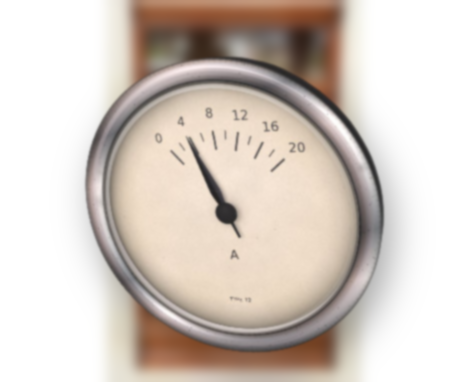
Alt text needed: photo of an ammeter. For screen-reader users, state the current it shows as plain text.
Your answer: 4 A
